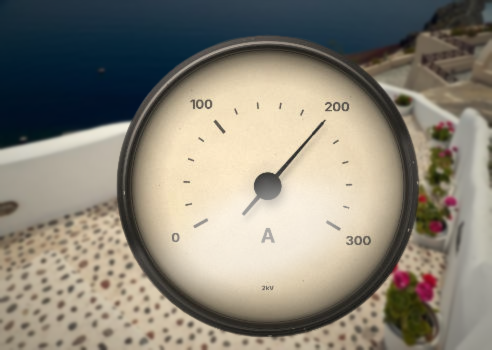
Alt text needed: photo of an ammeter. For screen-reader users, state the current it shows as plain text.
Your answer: 200 A
